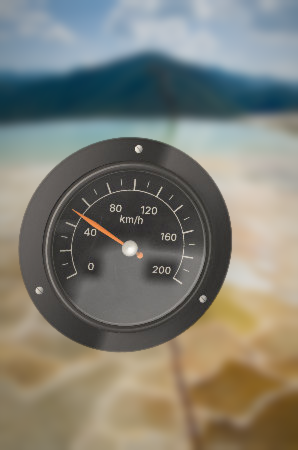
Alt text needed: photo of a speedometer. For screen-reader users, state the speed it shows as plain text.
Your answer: 50 km/h
